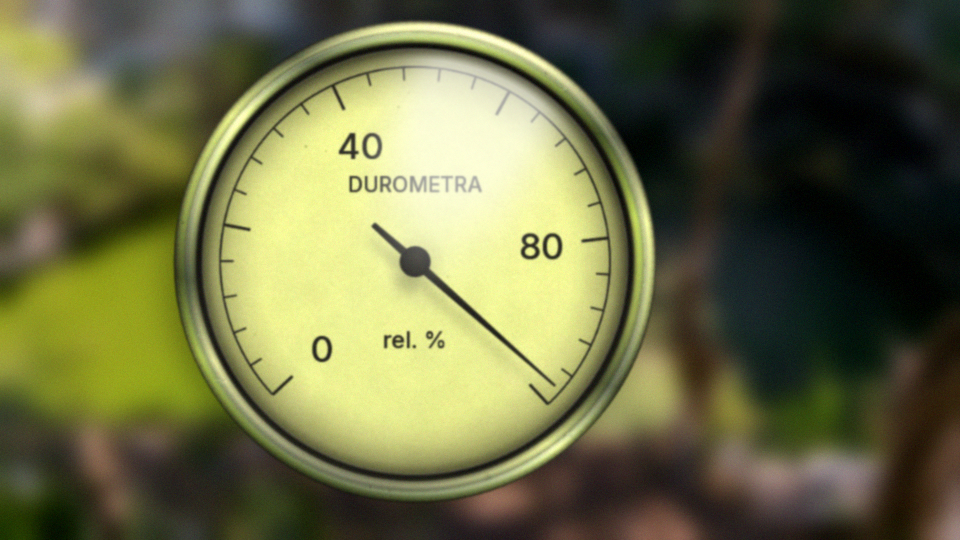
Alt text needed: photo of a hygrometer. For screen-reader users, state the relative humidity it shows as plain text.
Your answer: 98 %
